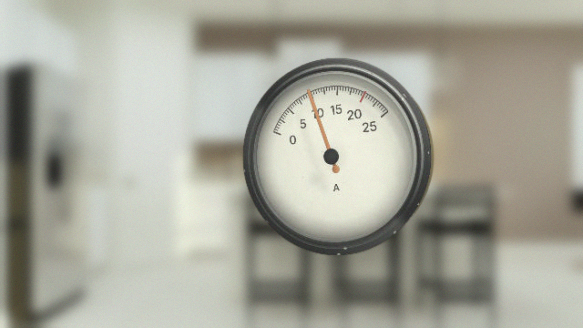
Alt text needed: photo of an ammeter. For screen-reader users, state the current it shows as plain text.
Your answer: 10 A
